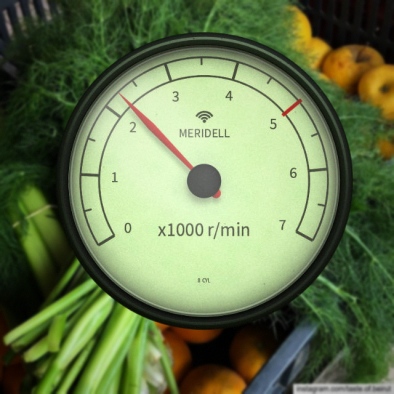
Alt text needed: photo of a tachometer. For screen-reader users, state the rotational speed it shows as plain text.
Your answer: 2250 rpm
